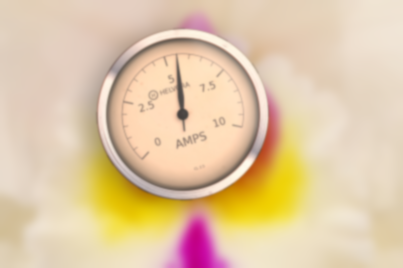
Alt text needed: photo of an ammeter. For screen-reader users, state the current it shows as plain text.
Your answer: 5.5 A
